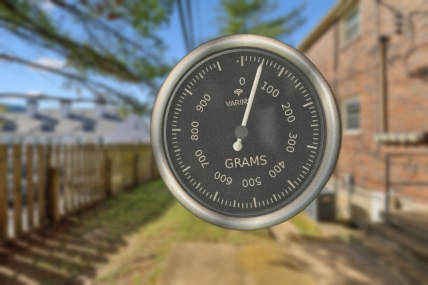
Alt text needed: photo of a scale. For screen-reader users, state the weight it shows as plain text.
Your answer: 50 g
